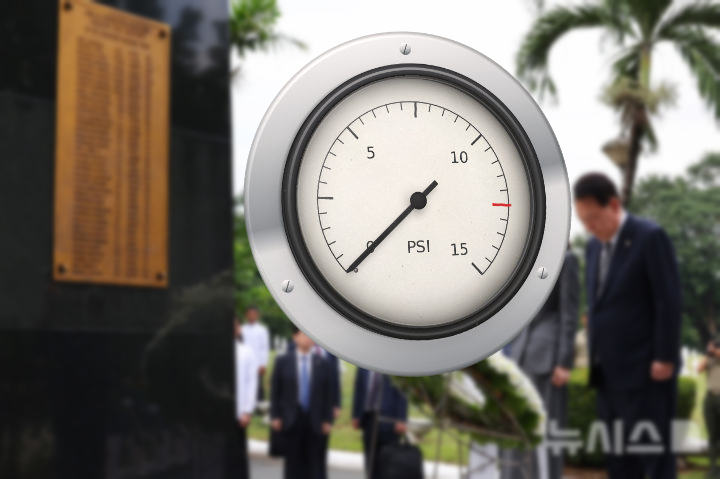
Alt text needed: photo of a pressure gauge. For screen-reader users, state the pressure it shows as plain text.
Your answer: 0 psi
